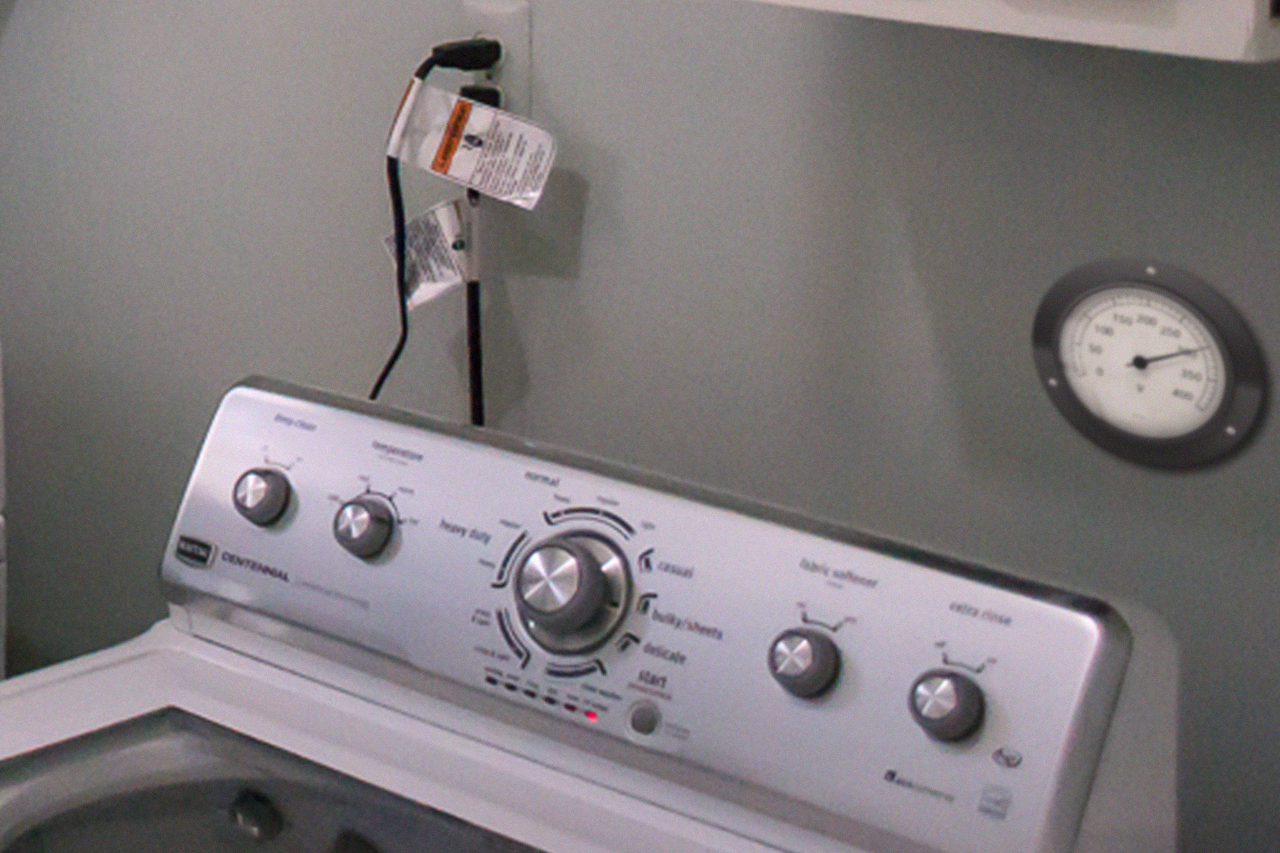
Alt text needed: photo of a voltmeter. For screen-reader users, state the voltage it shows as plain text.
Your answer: 300 V
